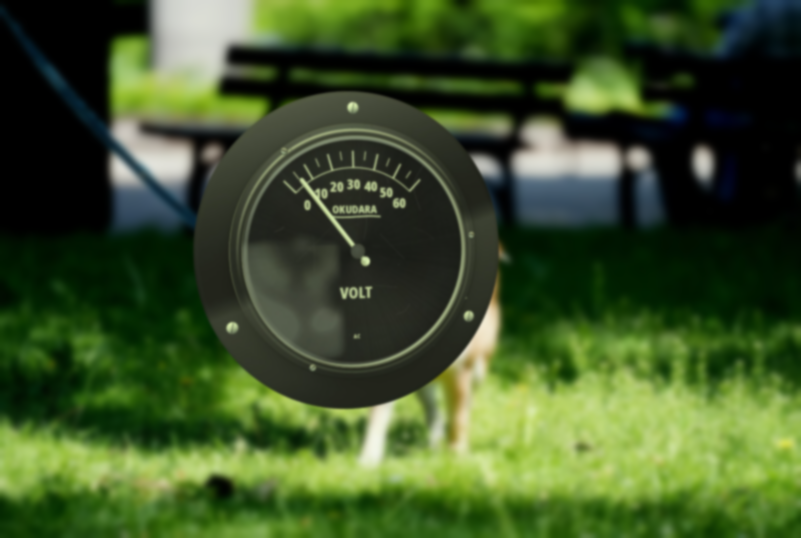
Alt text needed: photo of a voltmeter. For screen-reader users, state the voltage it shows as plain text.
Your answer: 5 V
